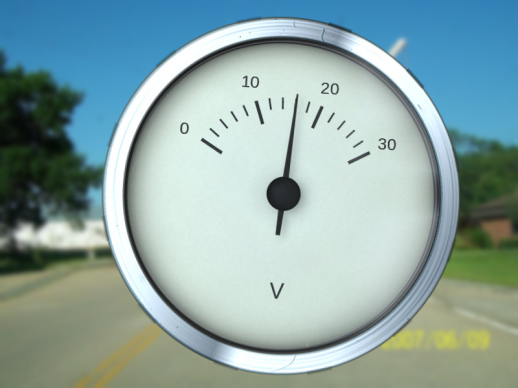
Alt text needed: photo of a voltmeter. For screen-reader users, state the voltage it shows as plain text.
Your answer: 16 V
